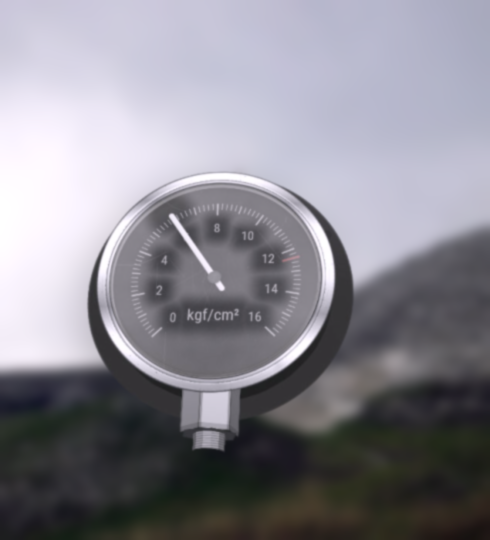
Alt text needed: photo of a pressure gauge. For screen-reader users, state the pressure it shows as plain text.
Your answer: 6 kg/cm²
